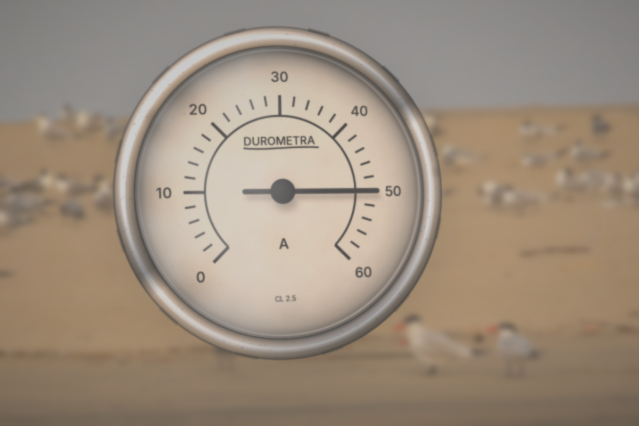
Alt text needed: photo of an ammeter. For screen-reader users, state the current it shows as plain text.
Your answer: 50 A
